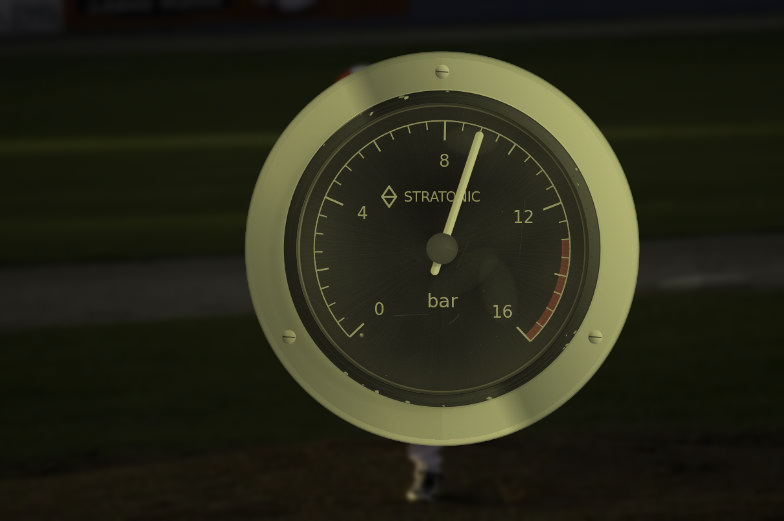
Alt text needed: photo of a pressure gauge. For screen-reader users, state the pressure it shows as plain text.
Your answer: 9 bar
